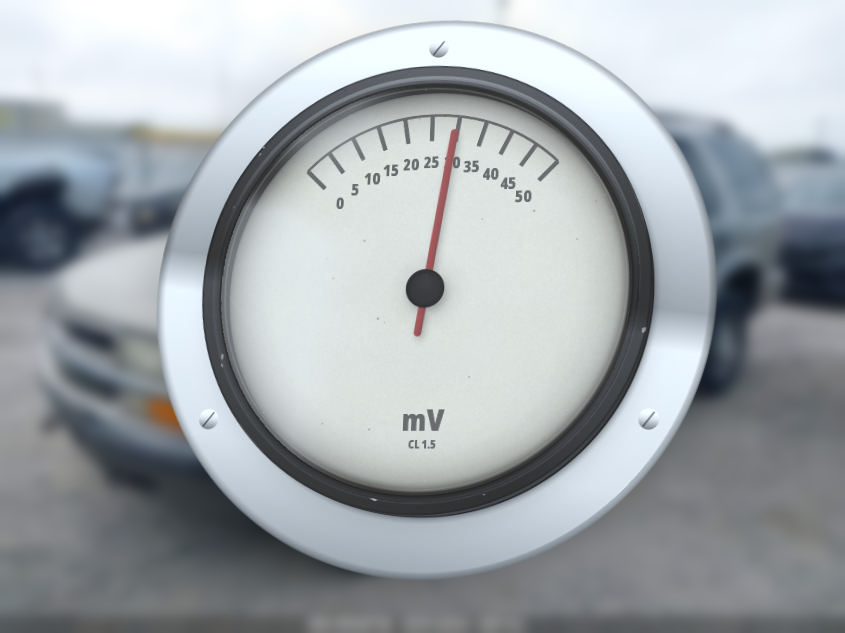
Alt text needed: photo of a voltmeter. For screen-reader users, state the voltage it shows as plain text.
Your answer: 30 mV
